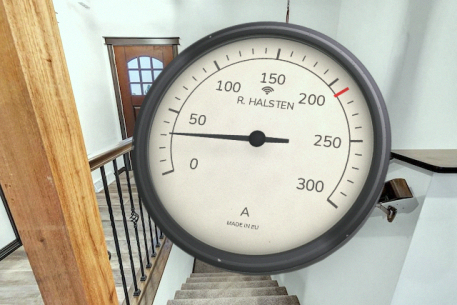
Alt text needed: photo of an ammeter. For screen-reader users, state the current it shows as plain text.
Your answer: 30 A
